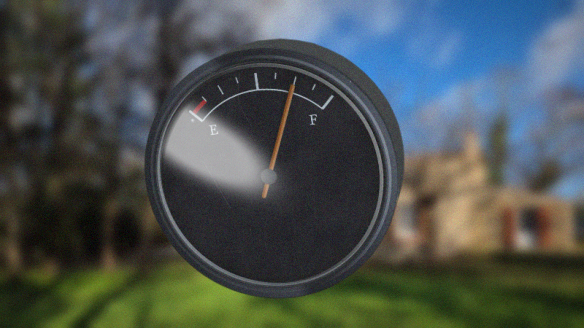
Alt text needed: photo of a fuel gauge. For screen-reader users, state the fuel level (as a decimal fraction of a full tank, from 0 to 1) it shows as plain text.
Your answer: 0.75
